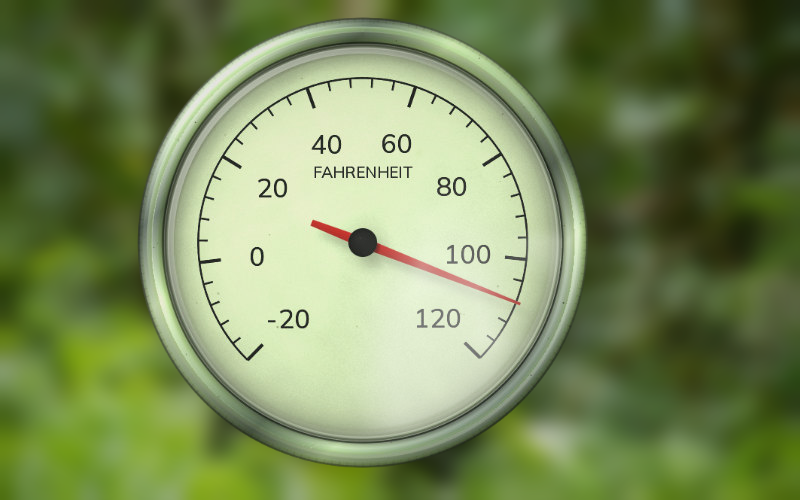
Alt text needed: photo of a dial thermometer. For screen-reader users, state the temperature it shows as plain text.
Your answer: 108 °F
